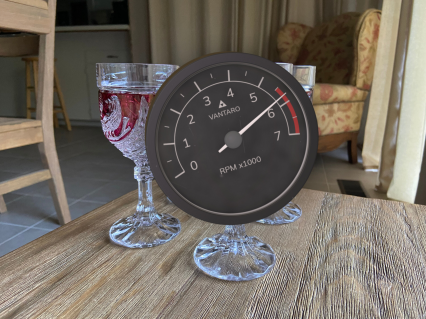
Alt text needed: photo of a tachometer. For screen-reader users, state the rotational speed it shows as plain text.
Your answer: 5750 rpm
